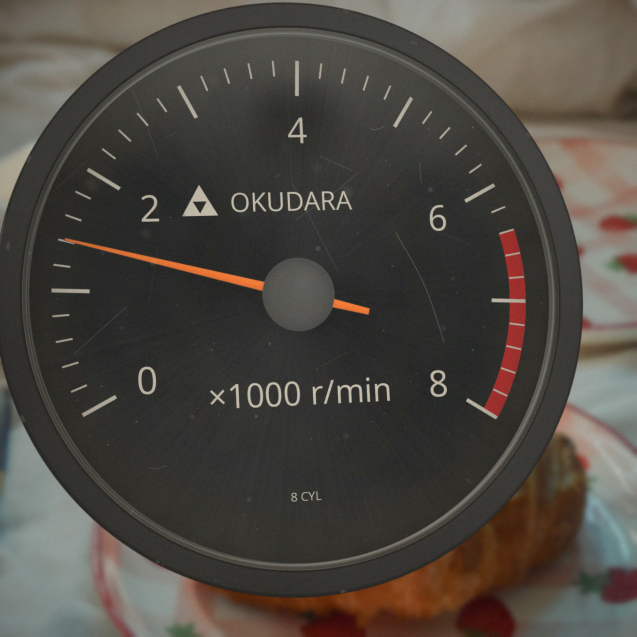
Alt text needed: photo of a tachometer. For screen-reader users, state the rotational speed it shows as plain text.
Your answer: 1400 rpm
